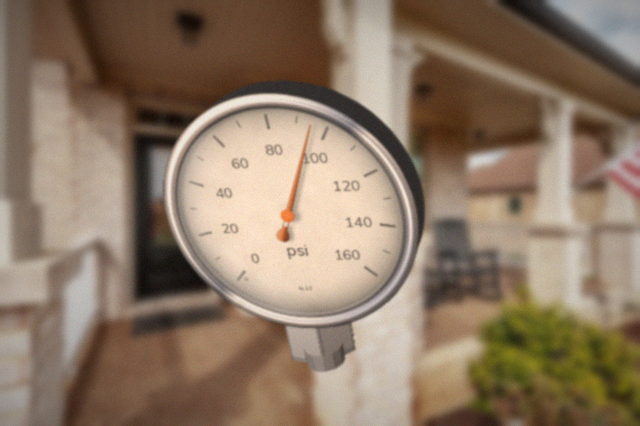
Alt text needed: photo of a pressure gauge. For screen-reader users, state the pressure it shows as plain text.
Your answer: 95 psi
